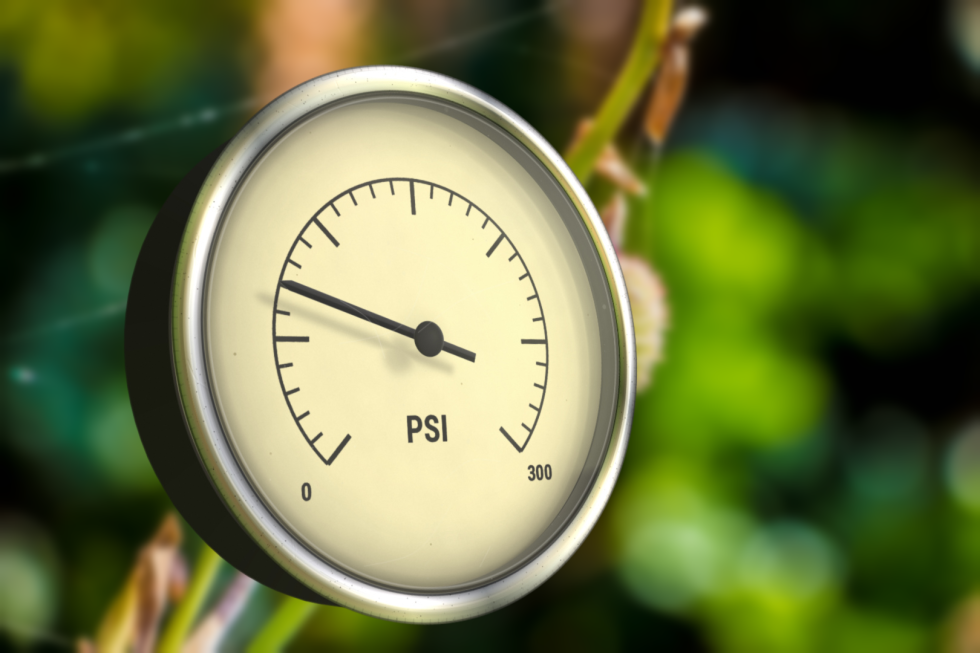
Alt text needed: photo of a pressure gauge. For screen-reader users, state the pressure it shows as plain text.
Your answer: 70 psi
